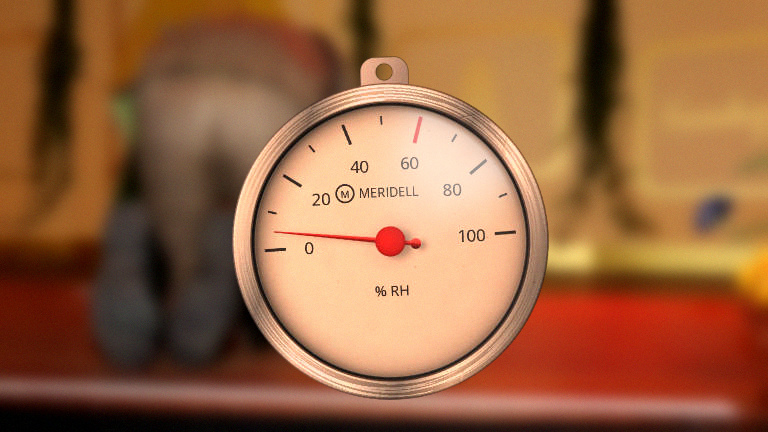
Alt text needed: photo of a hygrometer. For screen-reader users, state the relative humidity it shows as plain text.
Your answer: 5 %
